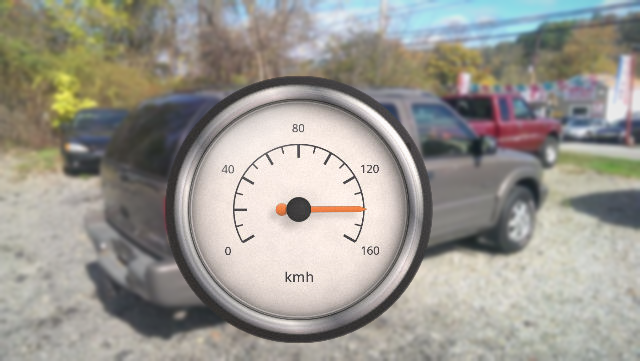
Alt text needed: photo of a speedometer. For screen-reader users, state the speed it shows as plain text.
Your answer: 140 km/h
